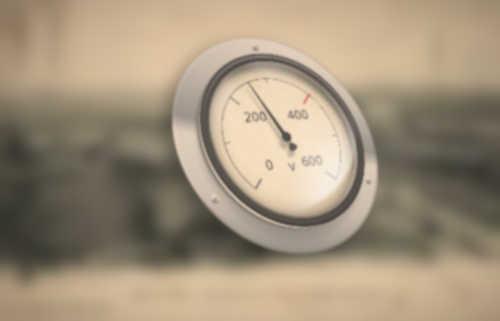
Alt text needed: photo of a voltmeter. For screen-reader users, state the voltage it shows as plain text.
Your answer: 250 V
